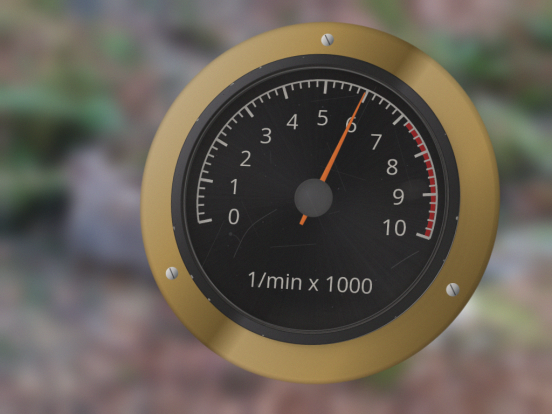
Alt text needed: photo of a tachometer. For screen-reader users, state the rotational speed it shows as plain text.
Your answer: 6000 rpm
